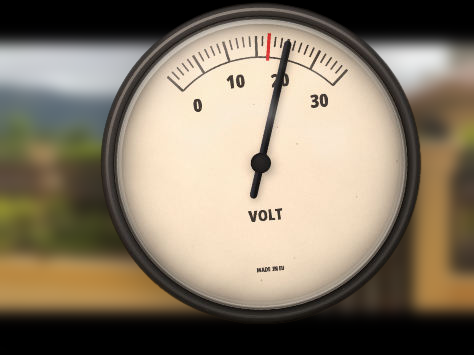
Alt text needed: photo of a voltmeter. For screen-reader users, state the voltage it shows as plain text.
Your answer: 20 V
